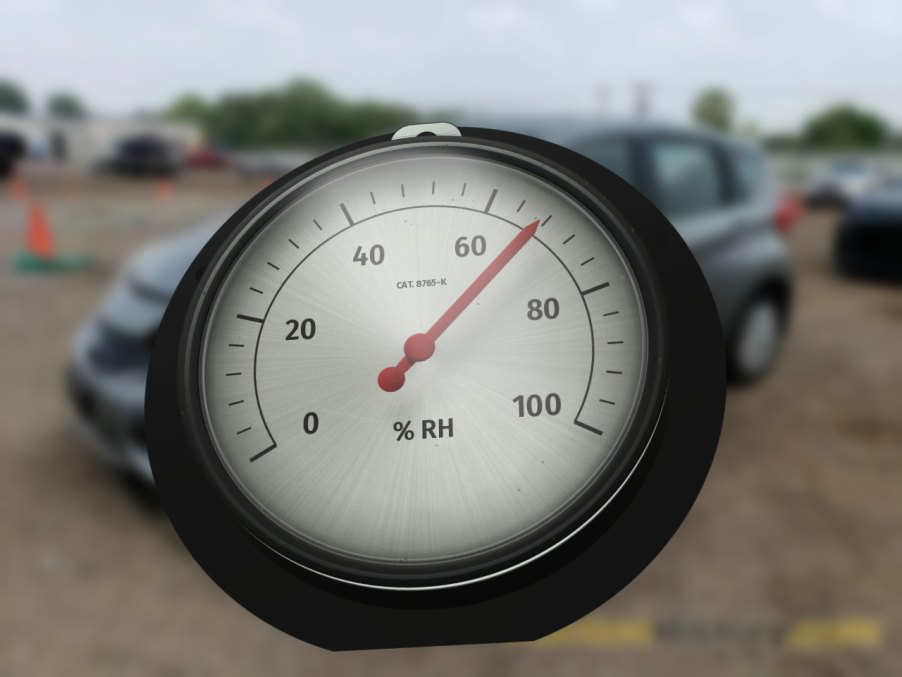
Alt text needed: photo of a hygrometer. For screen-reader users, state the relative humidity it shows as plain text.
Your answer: 68 %
